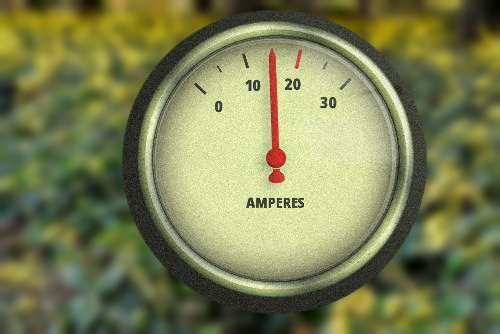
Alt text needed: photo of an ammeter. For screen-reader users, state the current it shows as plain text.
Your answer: 15 A
